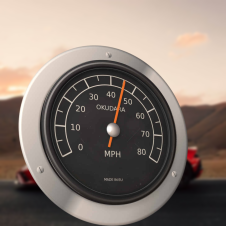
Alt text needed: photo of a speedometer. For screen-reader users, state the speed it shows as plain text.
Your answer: 45 mph
